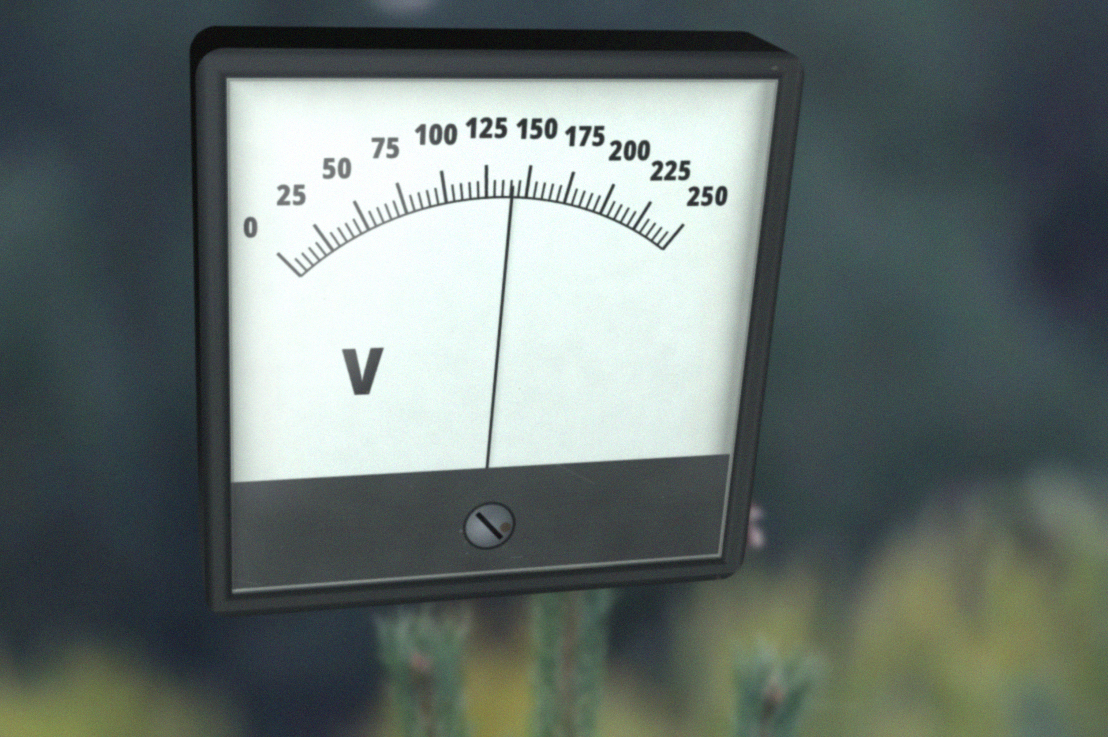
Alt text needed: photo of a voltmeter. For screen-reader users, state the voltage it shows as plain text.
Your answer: 140 V
